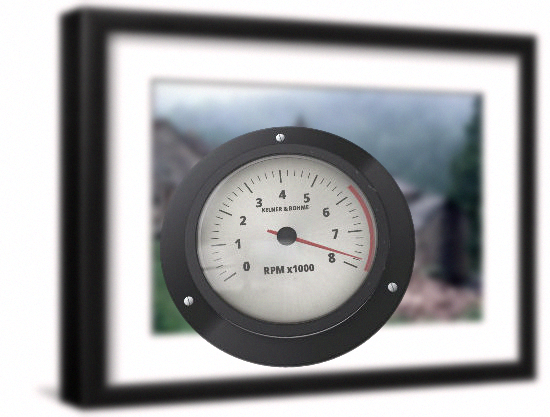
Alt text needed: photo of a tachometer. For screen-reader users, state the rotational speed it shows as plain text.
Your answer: 7800 rpm
